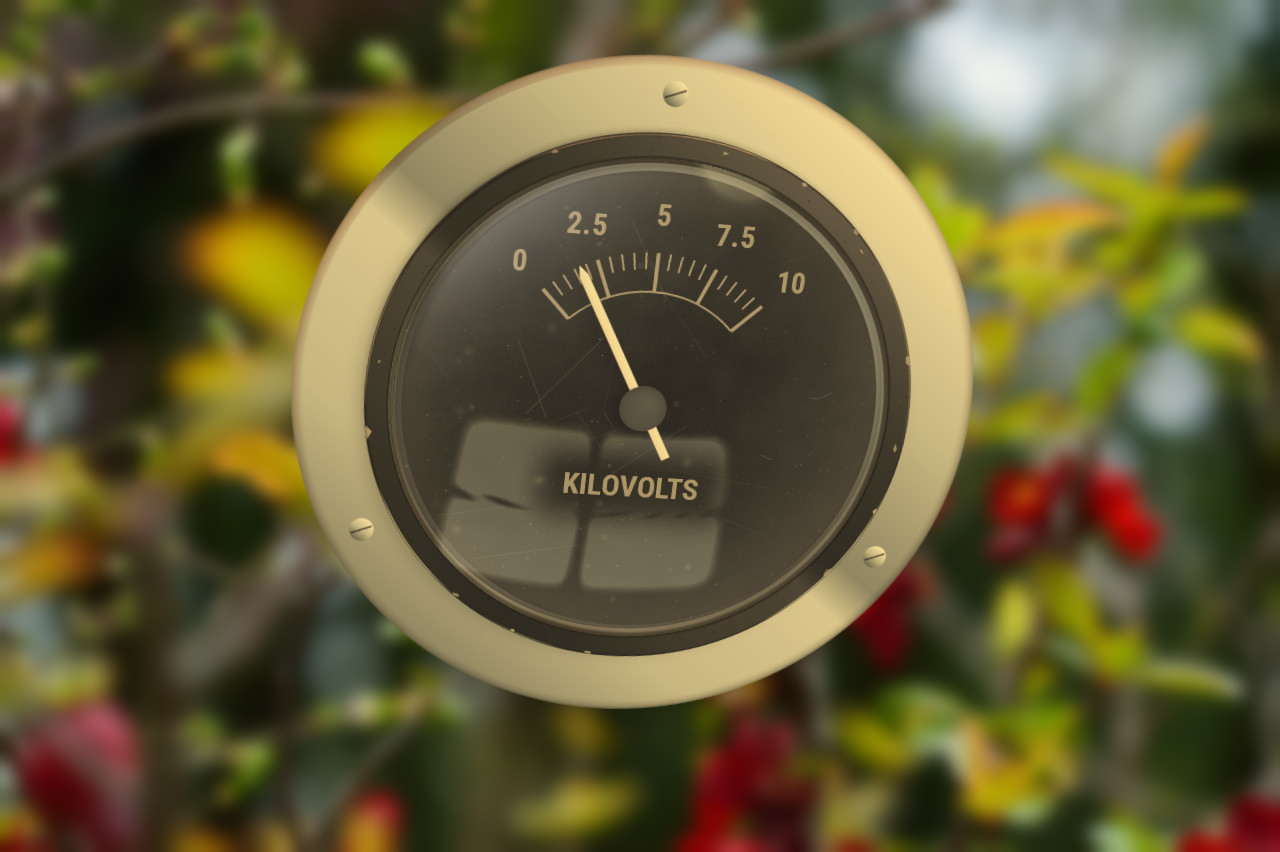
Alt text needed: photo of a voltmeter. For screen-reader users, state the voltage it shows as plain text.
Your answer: 1.75 kV
